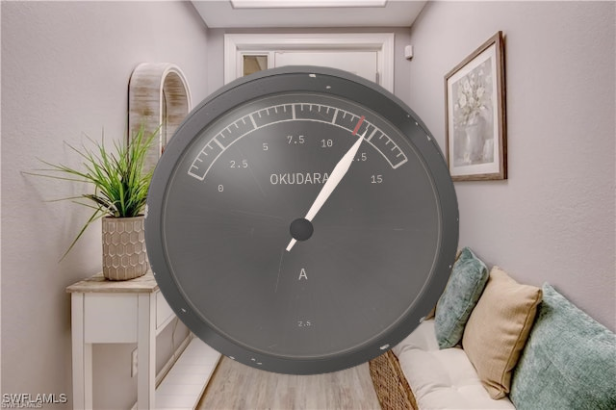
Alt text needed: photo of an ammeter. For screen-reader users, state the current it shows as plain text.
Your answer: 12 A
